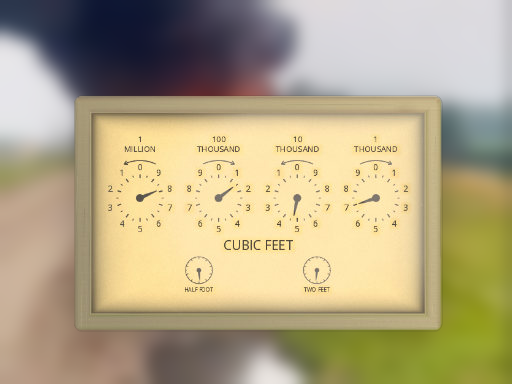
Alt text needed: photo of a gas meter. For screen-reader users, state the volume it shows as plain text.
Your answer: 814700 ft³
